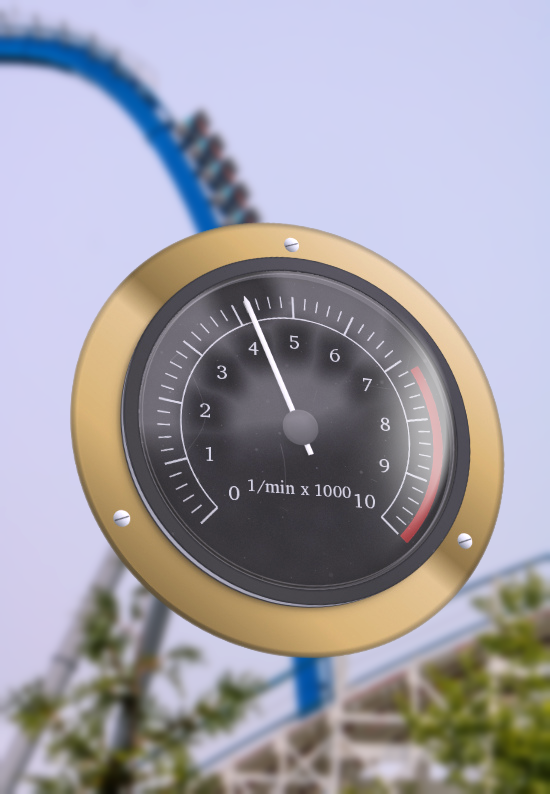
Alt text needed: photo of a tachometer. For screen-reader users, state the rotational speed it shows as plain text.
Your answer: 4200 rpm
